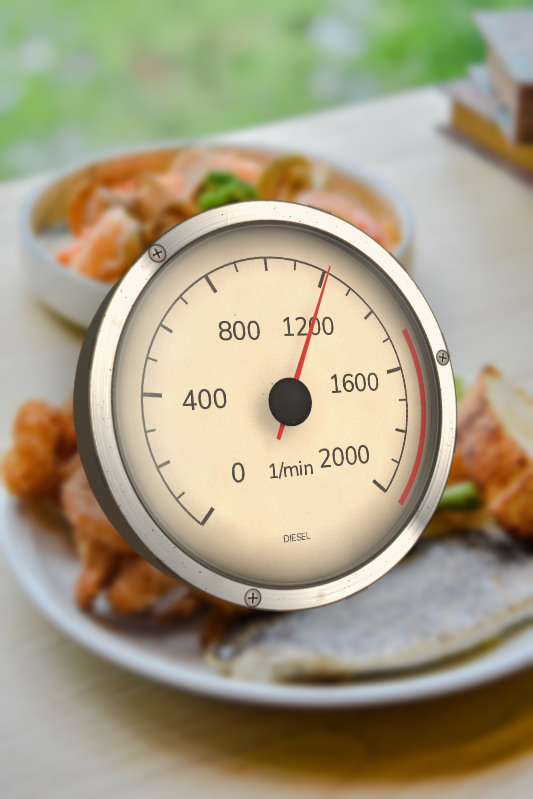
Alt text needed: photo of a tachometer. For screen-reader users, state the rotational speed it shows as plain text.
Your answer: 1200 rpm
